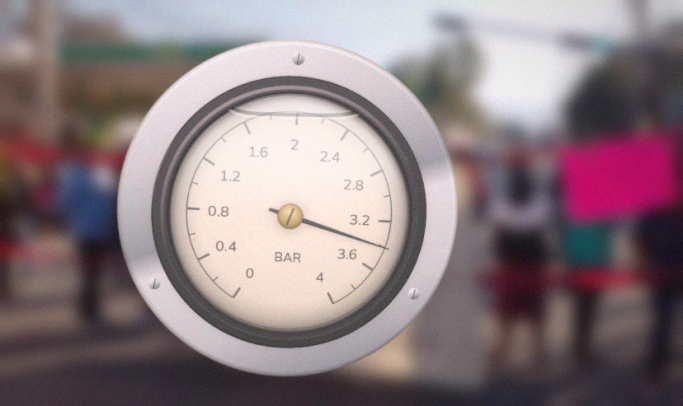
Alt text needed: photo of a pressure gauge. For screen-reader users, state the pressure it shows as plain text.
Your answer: 3.4 bar
